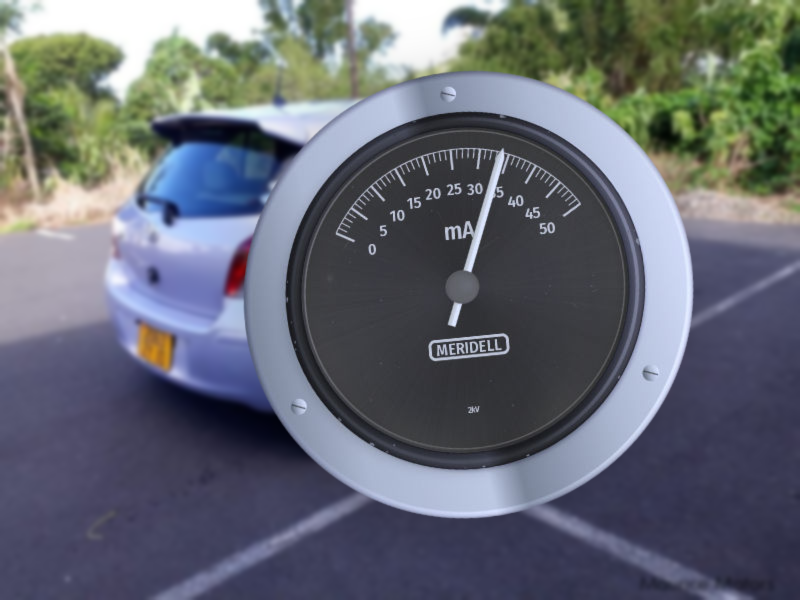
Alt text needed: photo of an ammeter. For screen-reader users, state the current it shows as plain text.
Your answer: 34 mA
